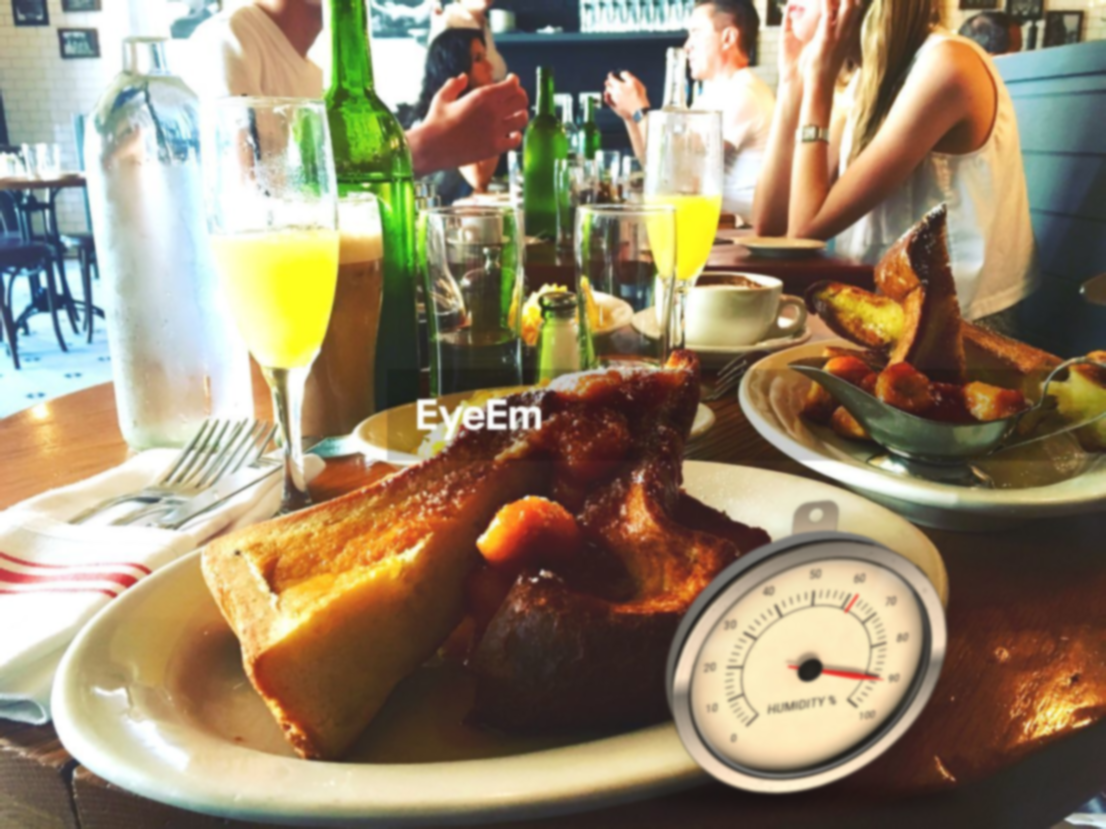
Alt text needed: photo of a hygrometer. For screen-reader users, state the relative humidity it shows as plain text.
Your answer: 90 %
